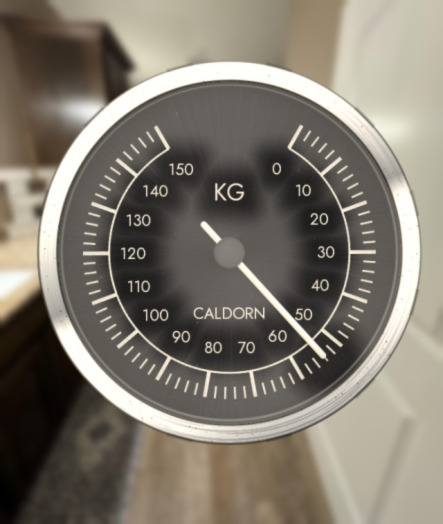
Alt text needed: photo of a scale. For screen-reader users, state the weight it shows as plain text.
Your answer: 54 kg
